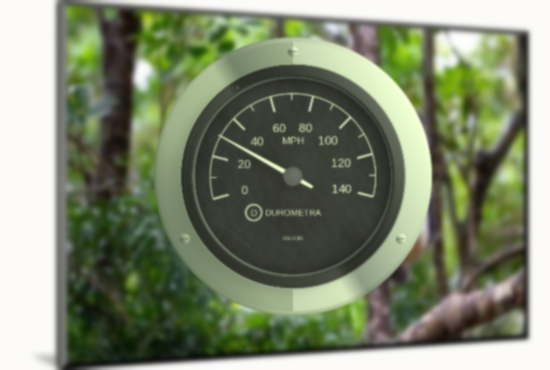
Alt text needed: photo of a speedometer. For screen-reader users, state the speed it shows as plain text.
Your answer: 30 mph
